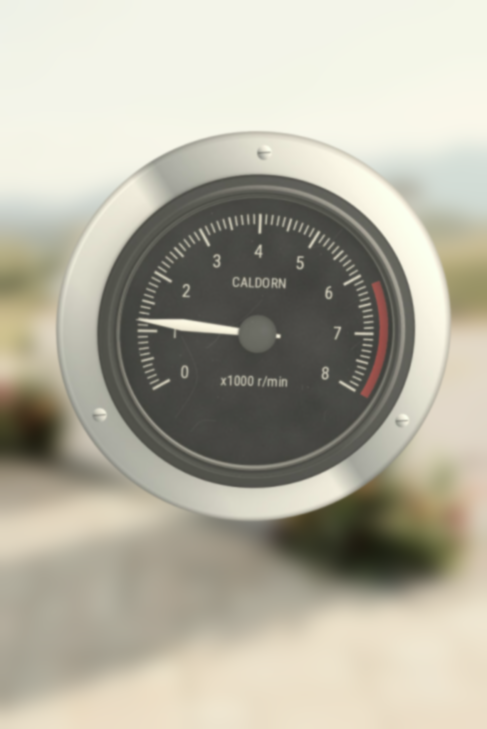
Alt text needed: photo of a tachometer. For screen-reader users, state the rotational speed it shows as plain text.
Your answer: 1200 rpm
